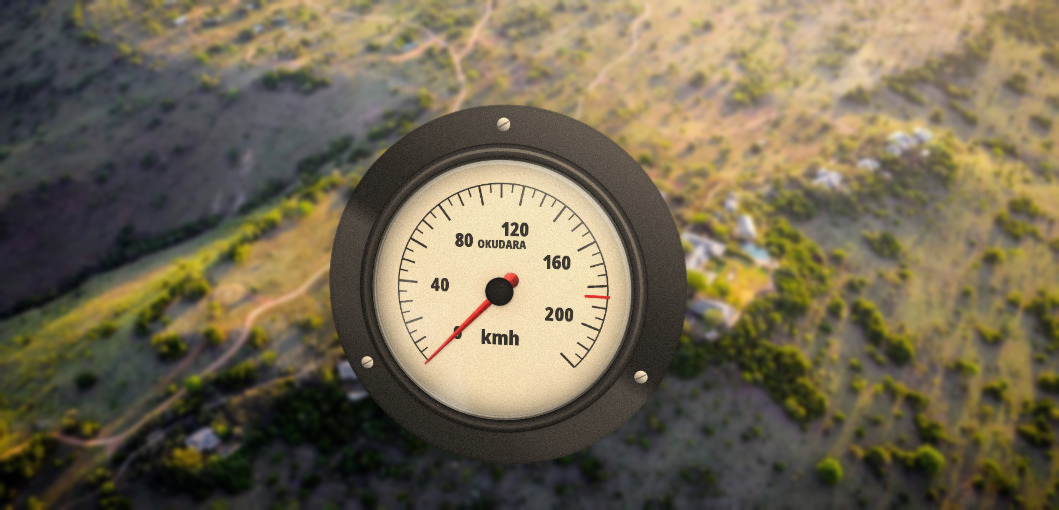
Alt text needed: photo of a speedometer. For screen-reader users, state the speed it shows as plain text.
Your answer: 0 km/h
